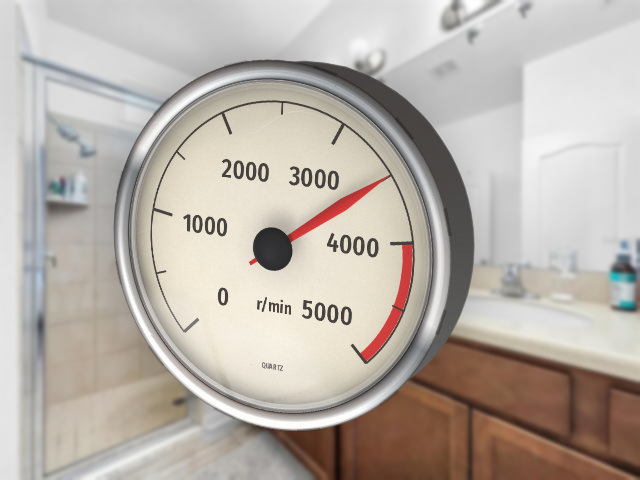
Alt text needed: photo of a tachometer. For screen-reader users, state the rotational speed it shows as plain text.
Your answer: 3500 rpm
